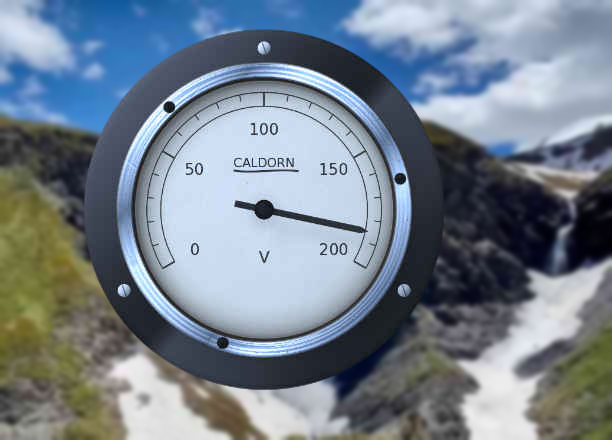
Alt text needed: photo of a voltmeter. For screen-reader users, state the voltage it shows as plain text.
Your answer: 185 V
